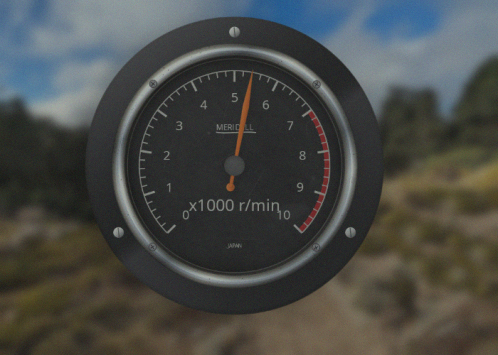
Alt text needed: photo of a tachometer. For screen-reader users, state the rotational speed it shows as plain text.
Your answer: 5400 rpm
